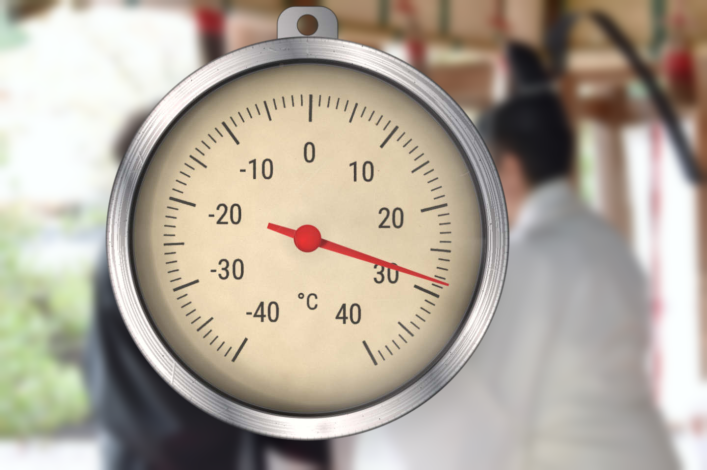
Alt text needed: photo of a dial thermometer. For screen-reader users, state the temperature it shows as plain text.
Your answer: 28.5 °C
